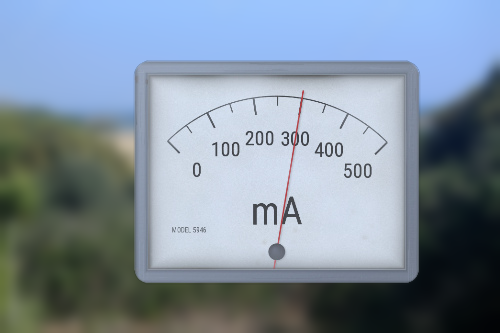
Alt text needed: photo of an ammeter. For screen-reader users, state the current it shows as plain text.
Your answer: 300 mA
